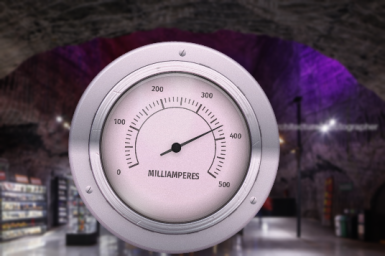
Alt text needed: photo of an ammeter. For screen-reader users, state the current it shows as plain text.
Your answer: 370 mA
